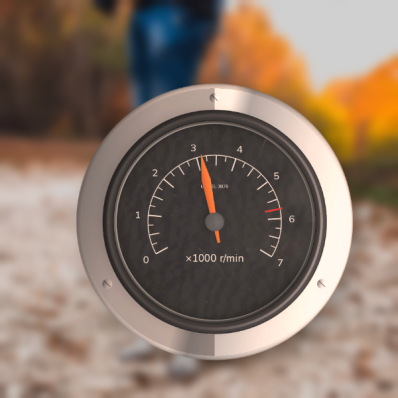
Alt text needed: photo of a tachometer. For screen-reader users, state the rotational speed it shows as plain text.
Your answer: 3125 rpm
